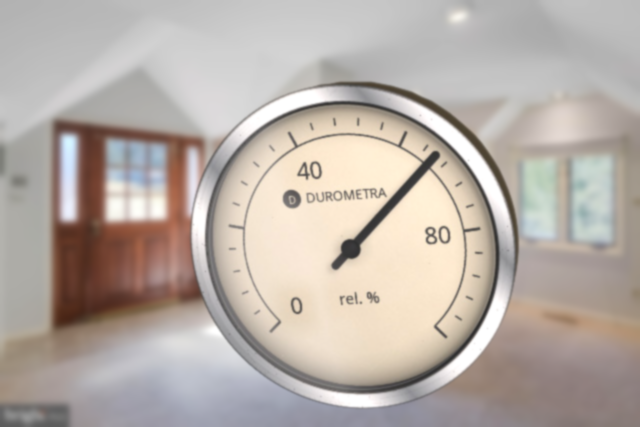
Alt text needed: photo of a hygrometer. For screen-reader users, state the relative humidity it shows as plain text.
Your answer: 66 %
